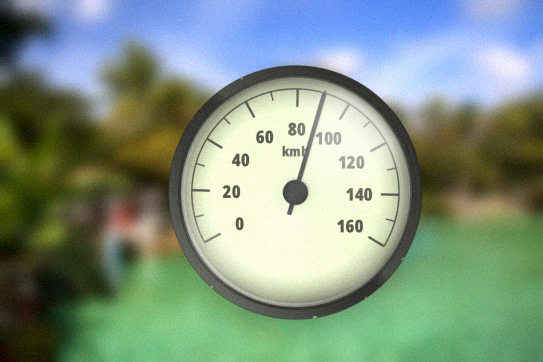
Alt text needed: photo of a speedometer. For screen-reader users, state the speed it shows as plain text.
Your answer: 90 km/h
